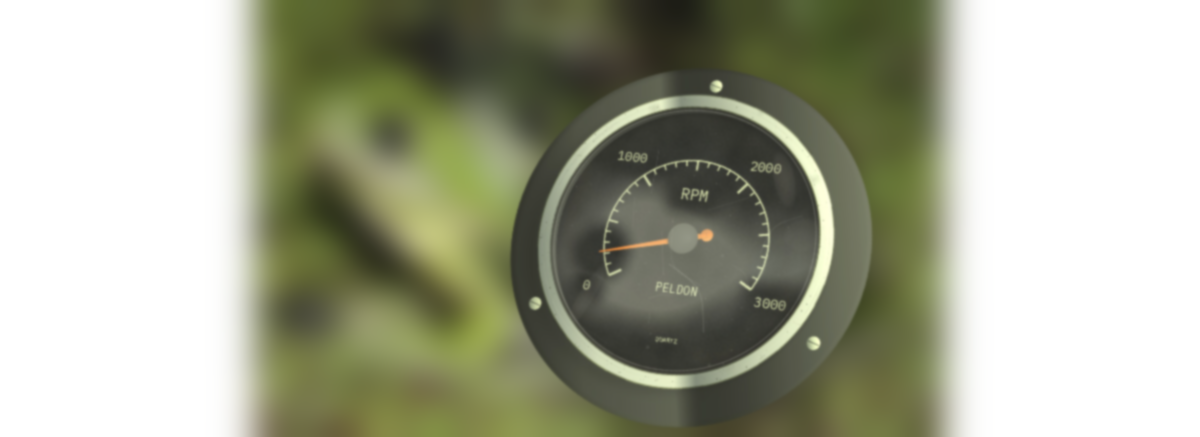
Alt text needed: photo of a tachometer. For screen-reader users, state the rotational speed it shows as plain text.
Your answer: 200 rpm
